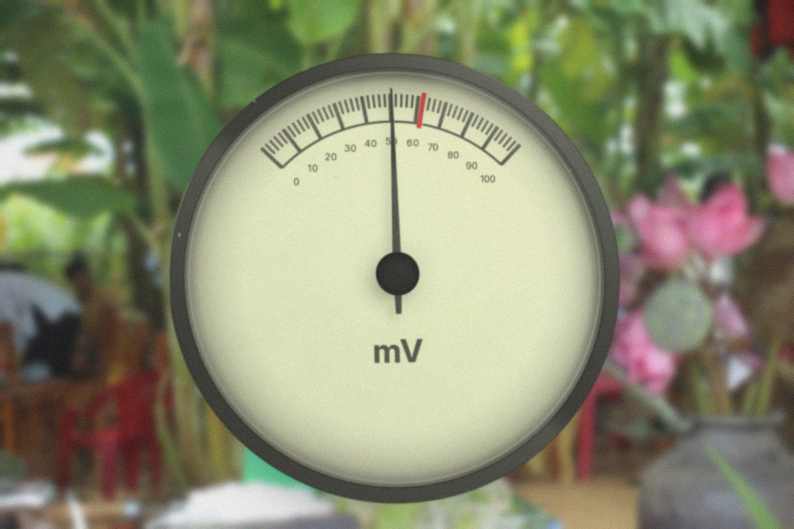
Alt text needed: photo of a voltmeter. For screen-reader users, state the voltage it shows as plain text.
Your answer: 50 mV
